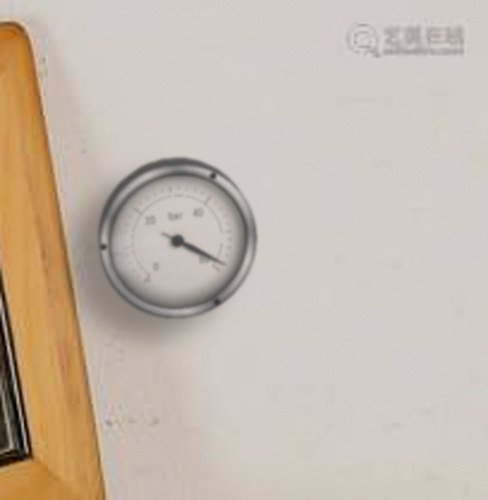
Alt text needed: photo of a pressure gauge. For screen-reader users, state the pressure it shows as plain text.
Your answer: 58 bar
